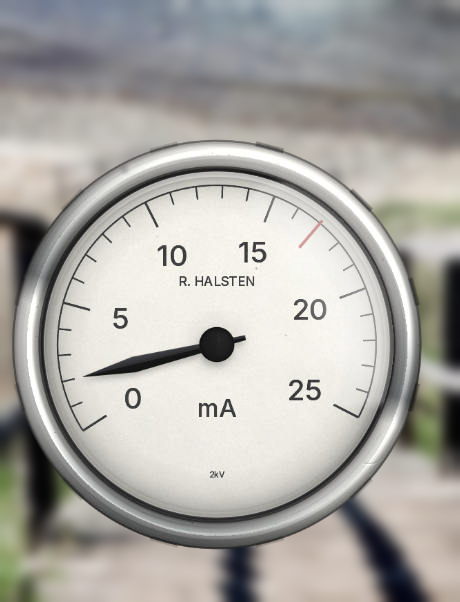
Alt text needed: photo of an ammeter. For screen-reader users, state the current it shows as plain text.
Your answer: 2 mA
